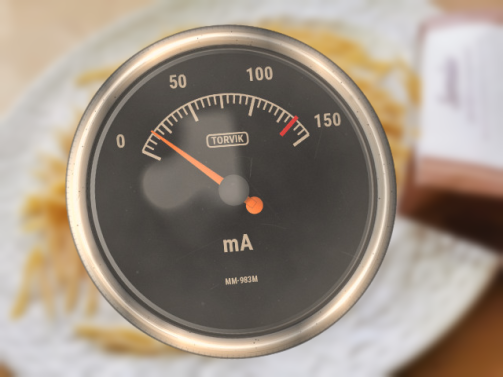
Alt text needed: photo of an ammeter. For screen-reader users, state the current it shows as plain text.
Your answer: 15 mA
